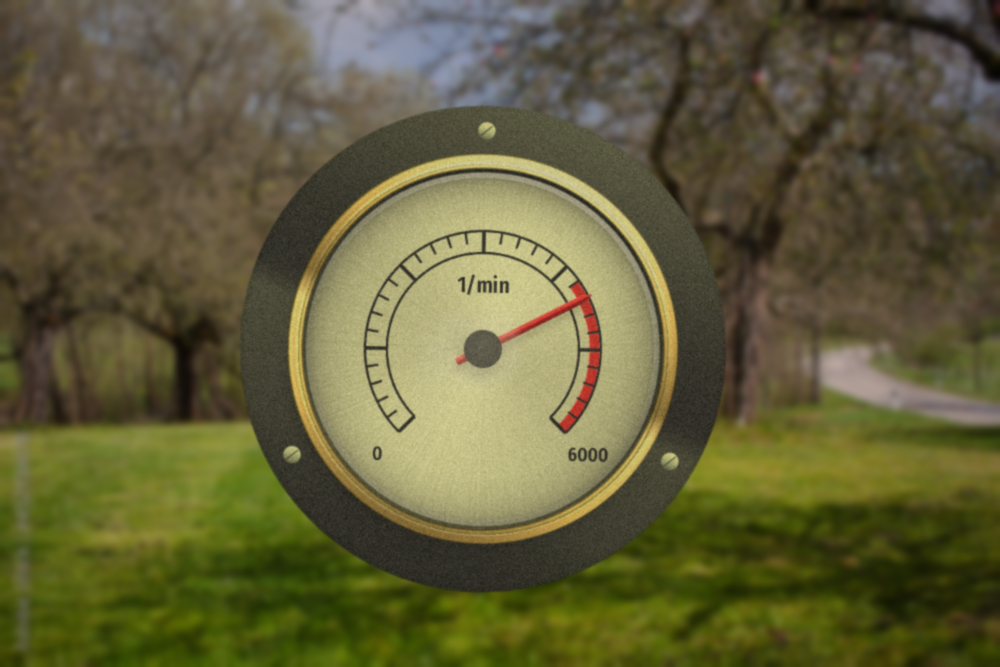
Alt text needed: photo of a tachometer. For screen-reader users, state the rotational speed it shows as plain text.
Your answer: 4400 rpm
